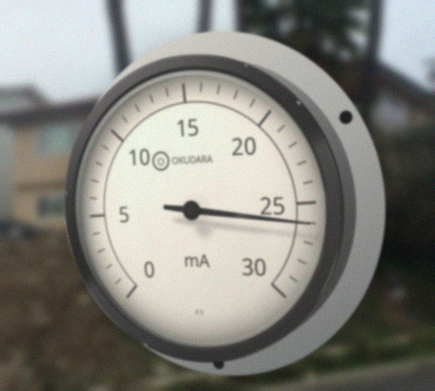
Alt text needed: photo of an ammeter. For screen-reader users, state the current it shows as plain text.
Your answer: 26 mA
